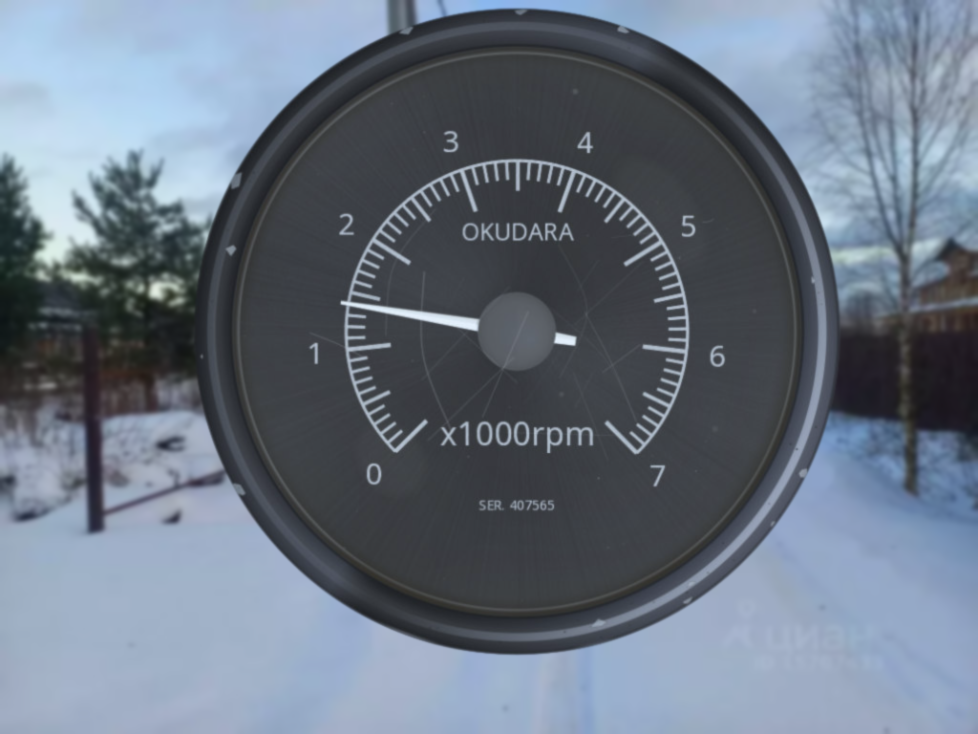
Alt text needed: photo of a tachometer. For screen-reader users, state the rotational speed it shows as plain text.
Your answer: 1400 rpm
